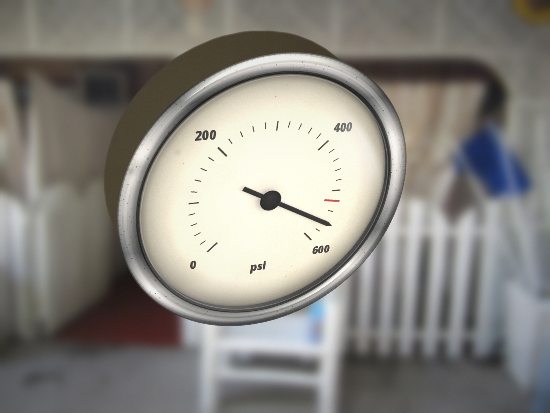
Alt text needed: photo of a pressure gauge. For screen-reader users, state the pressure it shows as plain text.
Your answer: 560 psi
